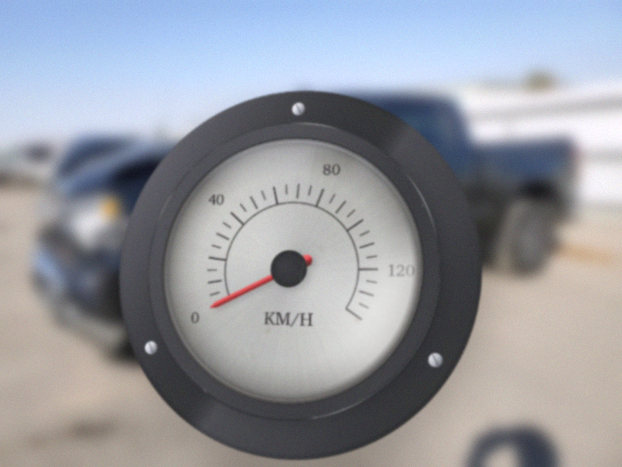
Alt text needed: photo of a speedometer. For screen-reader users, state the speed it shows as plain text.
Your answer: 0 km/h
